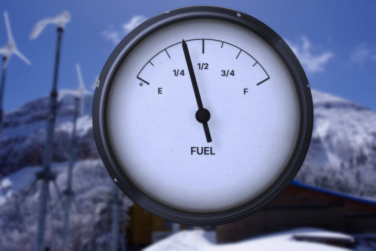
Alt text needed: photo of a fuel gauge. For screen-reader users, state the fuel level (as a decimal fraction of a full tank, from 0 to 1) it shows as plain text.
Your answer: 0.375
